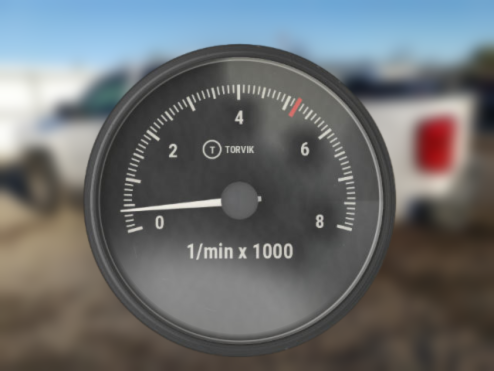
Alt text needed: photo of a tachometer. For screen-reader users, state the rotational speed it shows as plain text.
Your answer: 400 rpm
